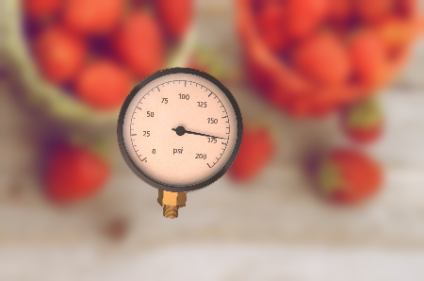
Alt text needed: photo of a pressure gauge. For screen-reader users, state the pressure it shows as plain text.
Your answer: 170 psi
